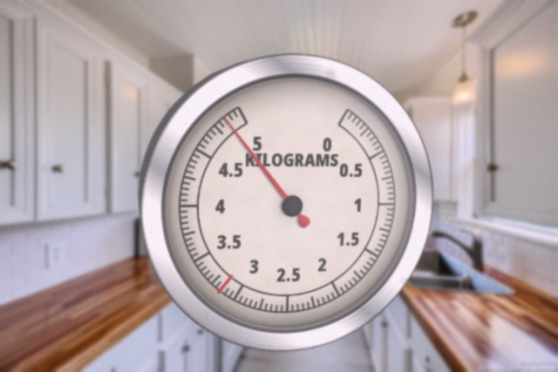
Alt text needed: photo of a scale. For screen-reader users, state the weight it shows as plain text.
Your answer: 4.85 kg
